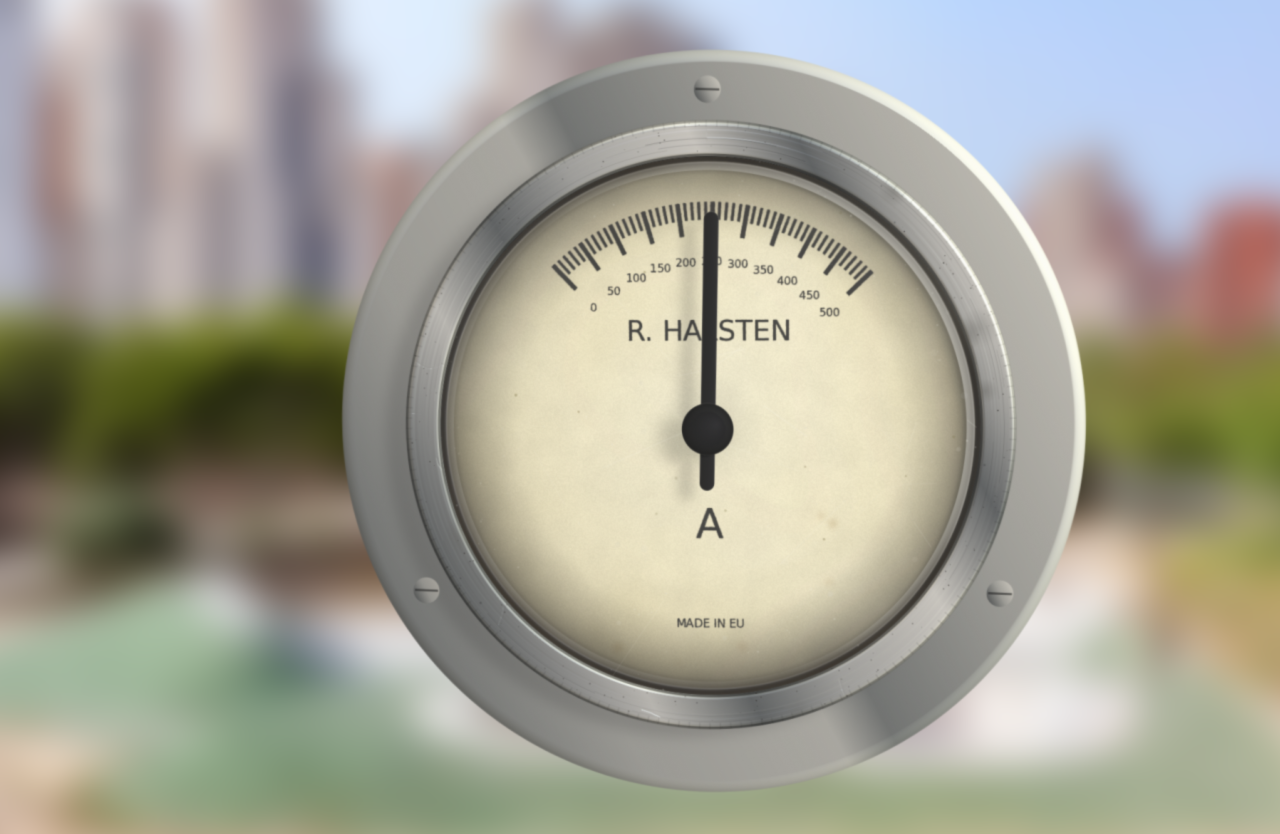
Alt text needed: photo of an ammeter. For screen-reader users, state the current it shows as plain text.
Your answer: 250 A
